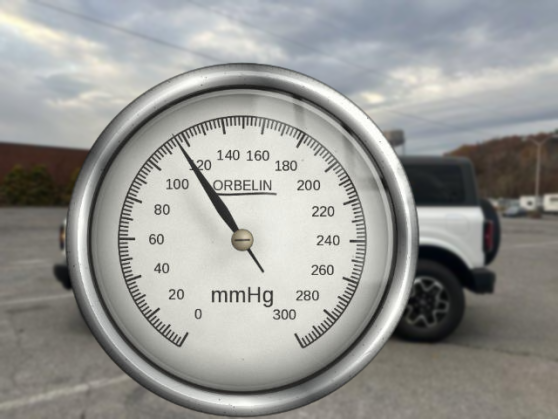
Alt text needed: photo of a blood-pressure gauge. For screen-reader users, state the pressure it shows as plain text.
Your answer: 116 mmHg
